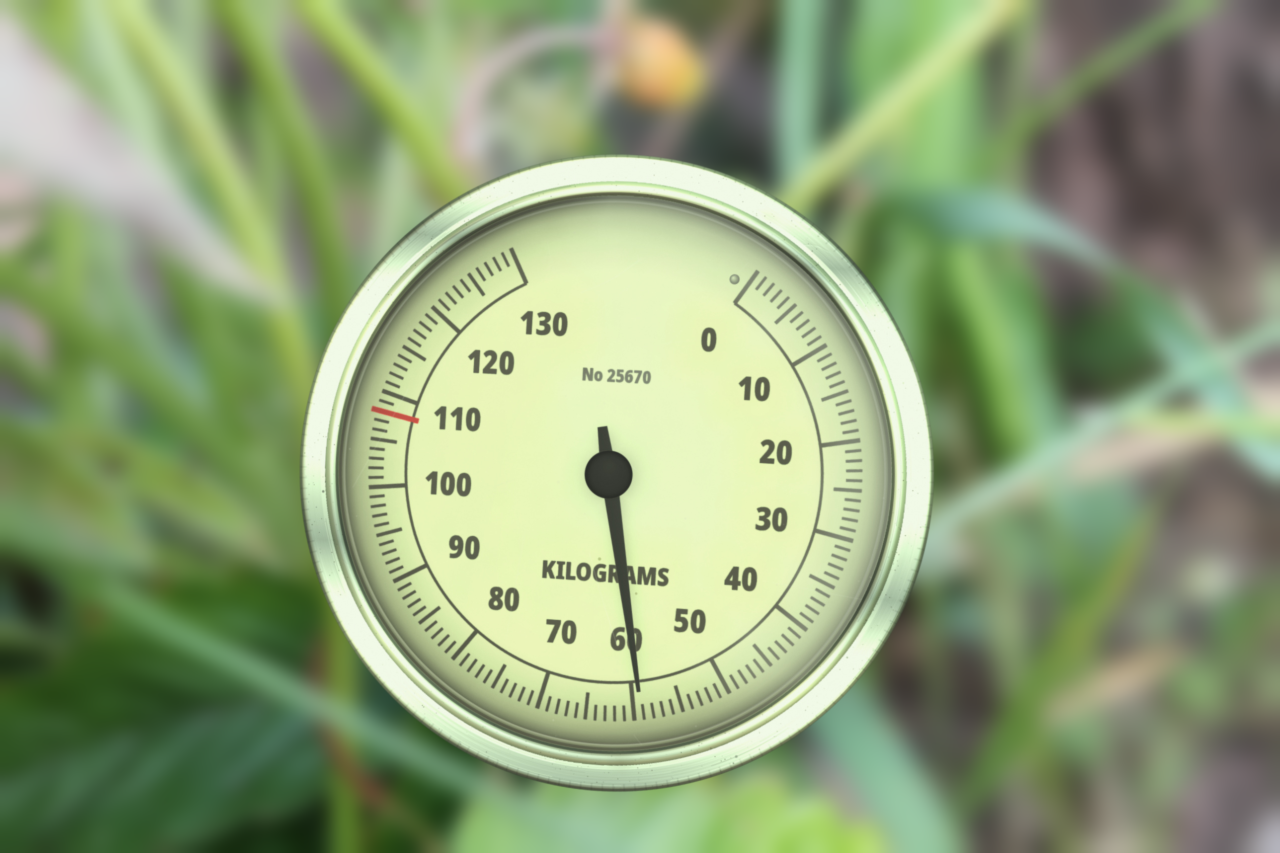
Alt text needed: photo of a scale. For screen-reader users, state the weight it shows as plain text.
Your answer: 59 kg
